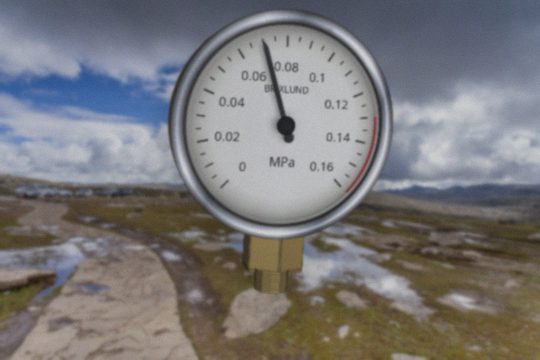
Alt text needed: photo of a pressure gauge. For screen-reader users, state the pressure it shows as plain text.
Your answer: 0.07 MPa
